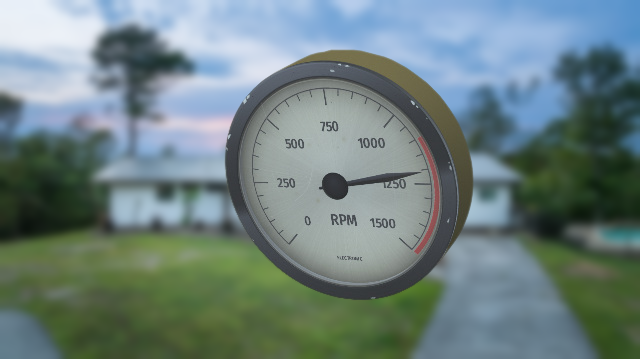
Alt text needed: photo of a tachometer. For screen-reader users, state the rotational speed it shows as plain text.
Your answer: 1200 rpm
